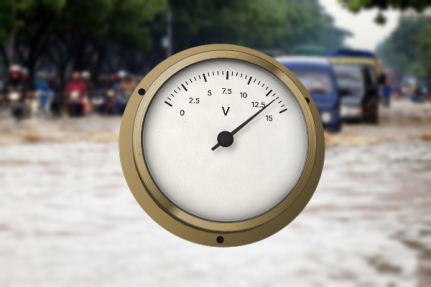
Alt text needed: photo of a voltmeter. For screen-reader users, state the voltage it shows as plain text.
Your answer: 13.5 V
